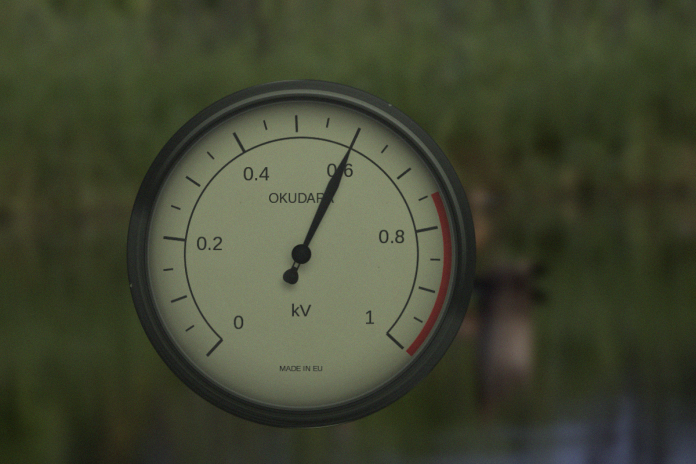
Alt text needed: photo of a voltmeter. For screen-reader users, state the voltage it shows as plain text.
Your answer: 0.6 kV
